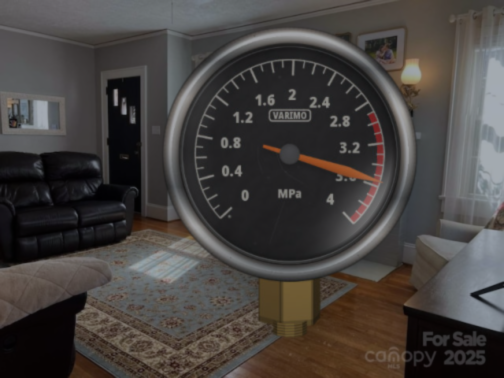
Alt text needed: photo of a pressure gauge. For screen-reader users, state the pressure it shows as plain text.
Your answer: 3.55 MPa
